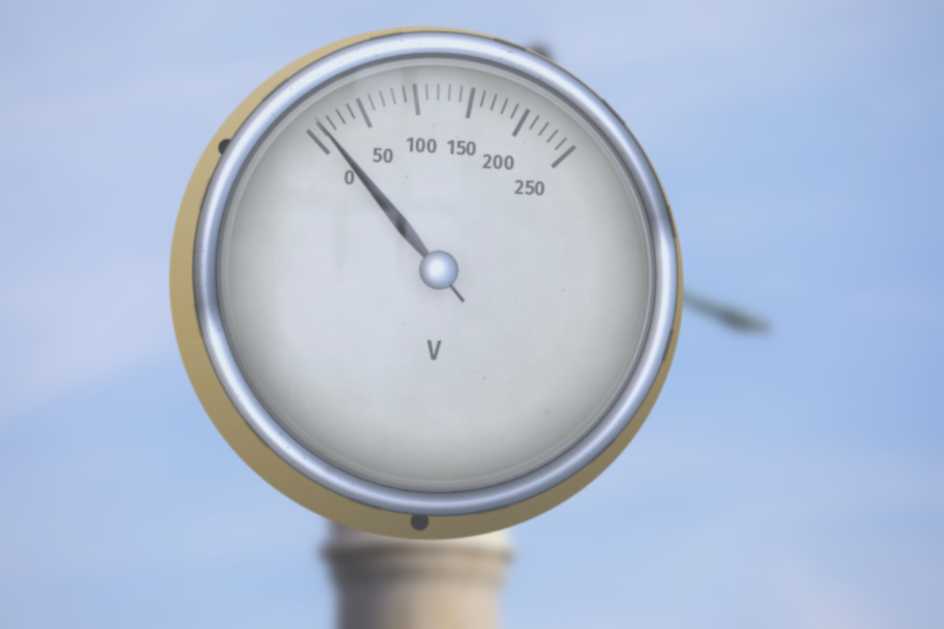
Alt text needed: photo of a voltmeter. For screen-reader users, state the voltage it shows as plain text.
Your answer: 10 V
